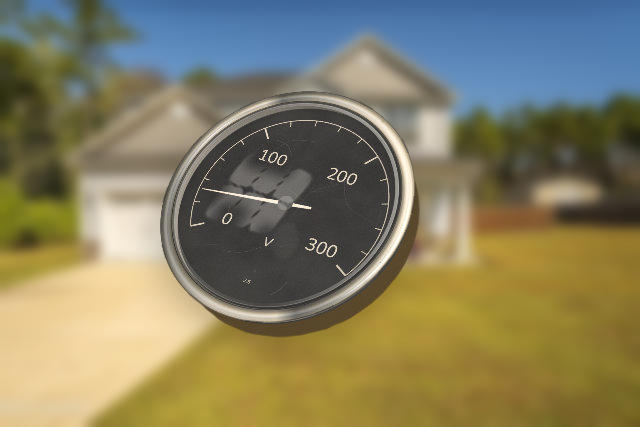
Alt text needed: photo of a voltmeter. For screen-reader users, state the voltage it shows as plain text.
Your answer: 30 V
